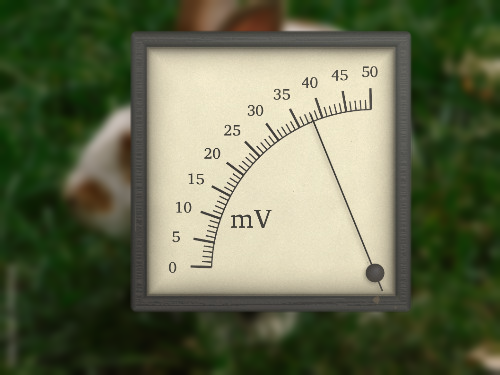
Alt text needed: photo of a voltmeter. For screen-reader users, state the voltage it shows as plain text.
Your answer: 38 mV
